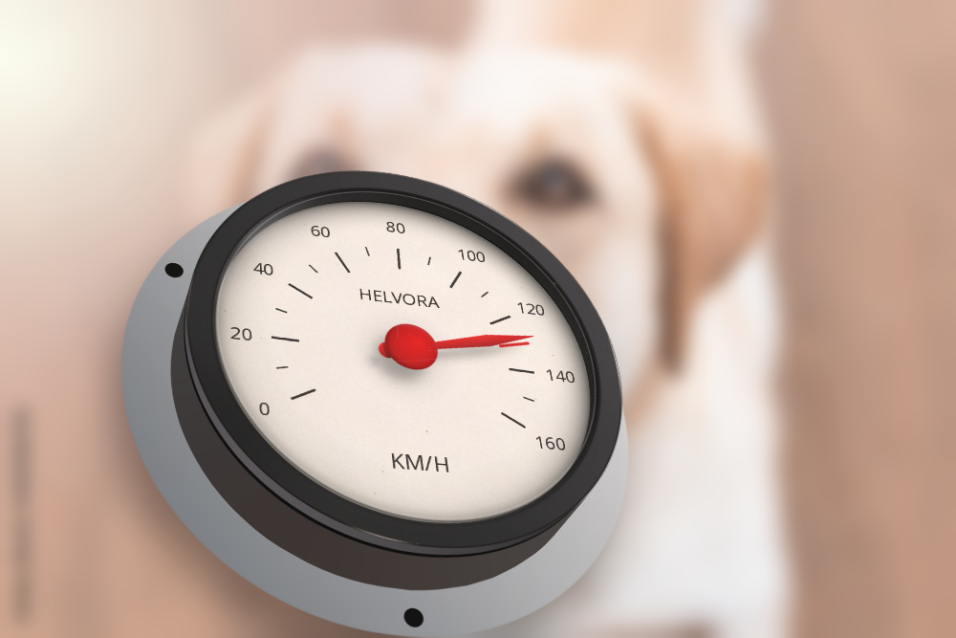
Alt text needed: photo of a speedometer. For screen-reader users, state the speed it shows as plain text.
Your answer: 130 km/h
